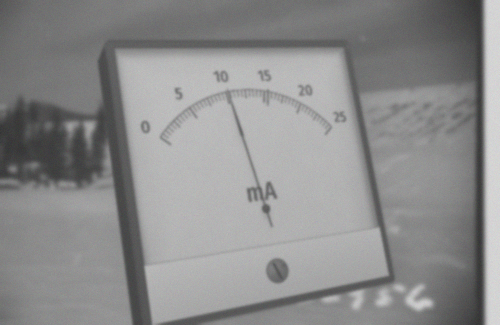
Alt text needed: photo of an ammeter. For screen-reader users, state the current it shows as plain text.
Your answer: 10 mA
